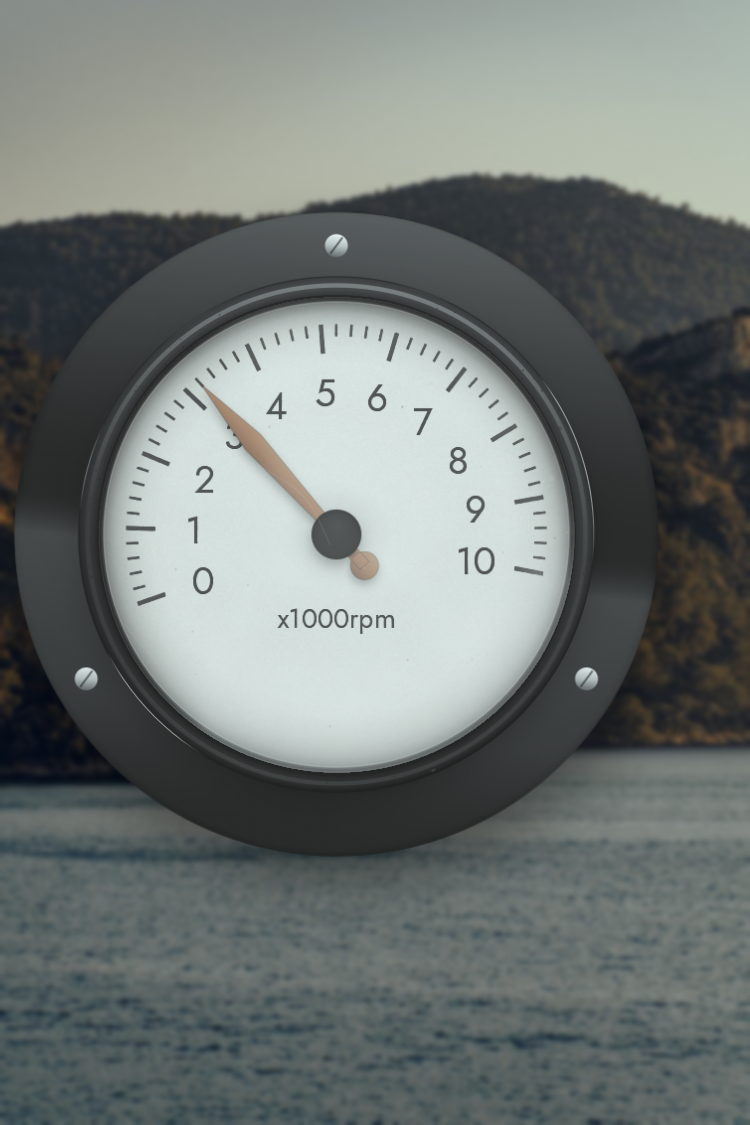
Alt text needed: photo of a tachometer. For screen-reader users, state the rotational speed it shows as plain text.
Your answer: 3200 rpm
